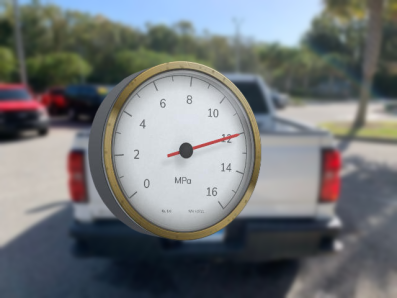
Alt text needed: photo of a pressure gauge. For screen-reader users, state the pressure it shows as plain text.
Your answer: 12 MPa
